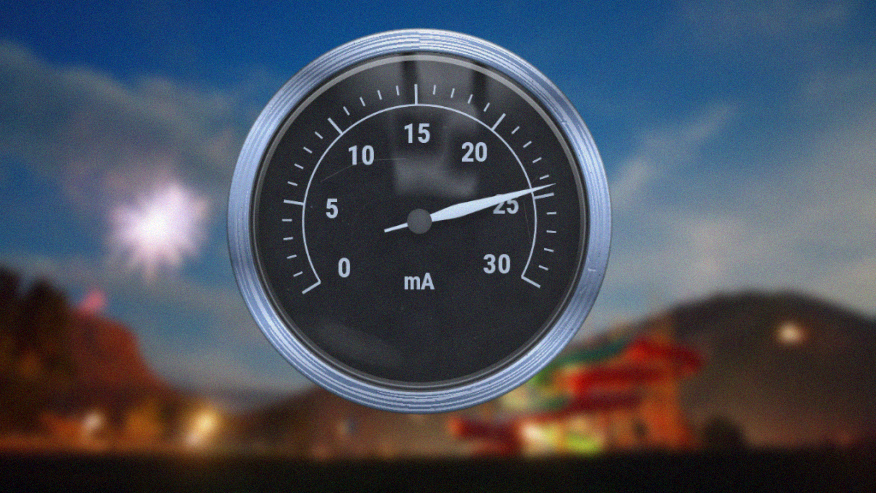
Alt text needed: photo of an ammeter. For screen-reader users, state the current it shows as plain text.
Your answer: 24.5 mA
